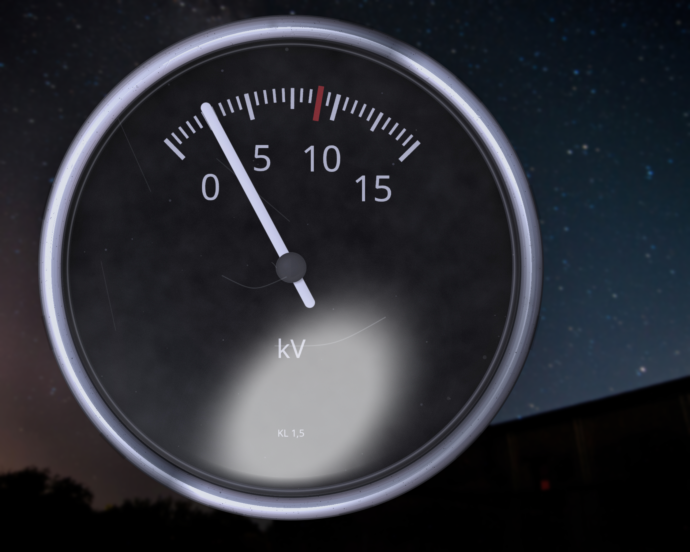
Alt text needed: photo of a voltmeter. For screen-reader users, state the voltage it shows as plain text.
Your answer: 2.75 kV
